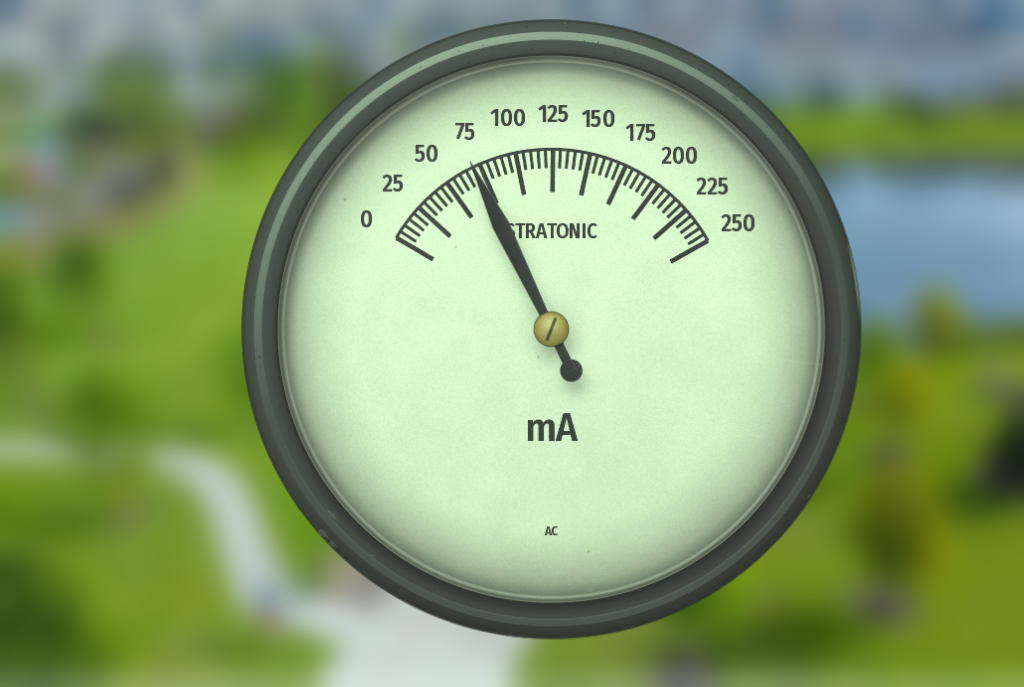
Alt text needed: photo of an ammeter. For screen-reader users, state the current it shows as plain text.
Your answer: 70 mA
